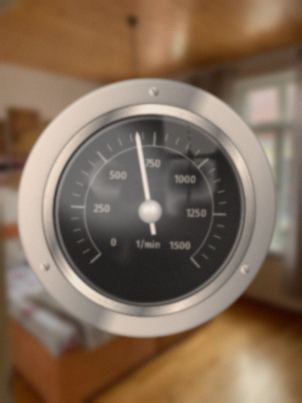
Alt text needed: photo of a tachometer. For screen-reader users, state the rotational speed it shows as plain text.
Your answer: 675 rpm
